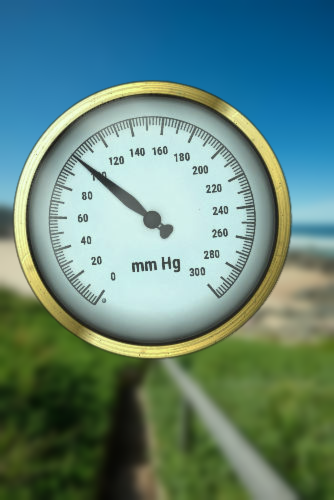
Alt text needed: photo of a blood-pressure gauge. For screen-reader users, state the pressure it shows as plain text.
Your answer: 100 mmHg
